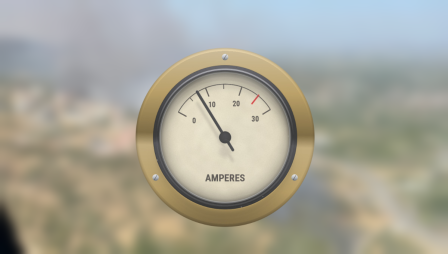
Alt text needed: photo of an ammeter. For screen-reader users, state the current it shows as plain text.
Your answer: 7.5 A
